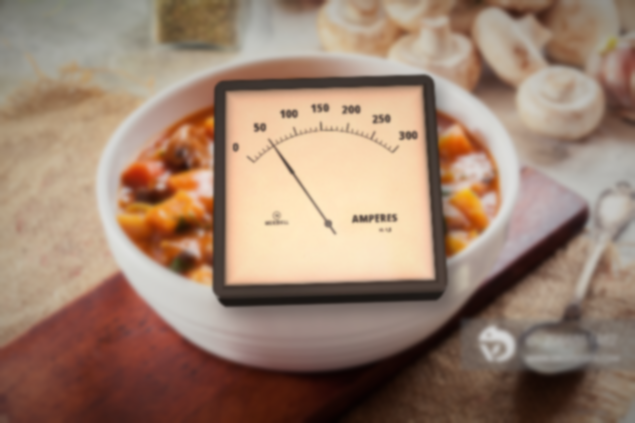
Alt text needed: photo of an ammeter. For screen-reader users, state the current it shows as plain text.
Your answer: 50 A
